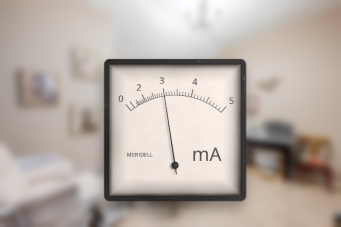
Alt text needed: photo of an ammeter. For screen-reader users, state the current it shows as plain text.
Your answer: 3 mA
